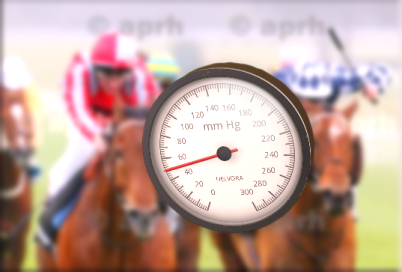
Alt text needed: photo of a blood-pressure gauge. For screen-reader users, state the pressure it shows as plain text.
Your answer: 50 mmHg
